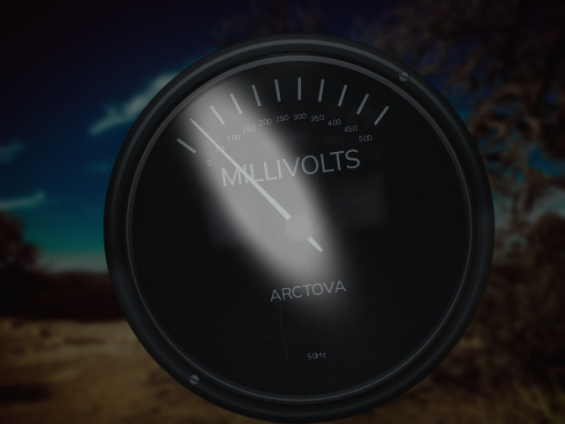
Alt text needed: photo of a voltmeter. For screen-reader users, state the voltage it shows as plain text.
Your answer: 50 mV
